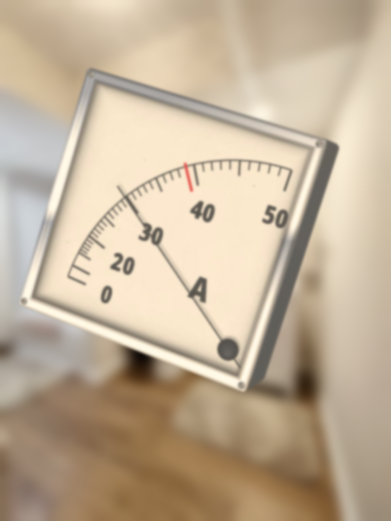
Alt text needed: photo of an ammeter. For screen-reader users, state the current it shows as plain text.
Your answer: 30 A
